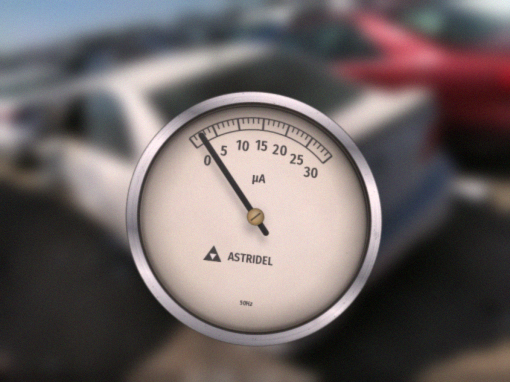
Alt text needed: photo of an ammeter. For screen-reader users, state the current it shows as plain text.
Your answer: 2 µA
